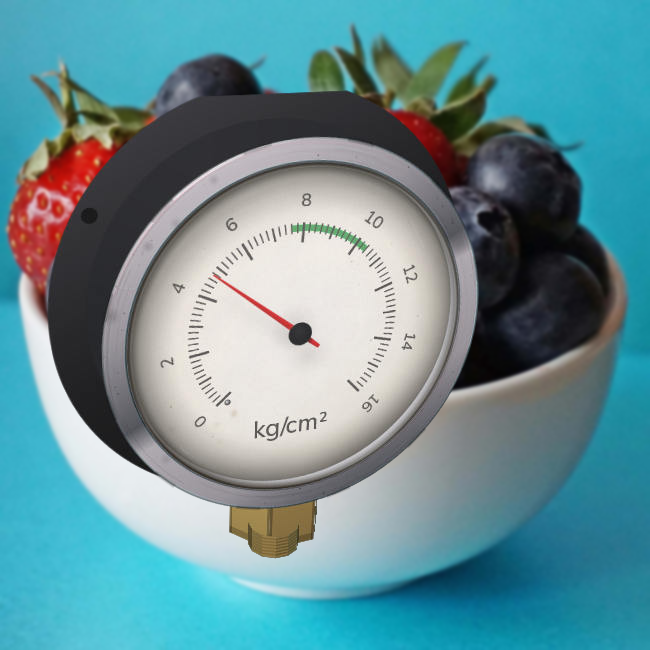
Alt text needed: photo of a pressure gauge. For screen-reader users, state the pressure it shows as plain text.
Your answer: 4.8 kg/cm²
